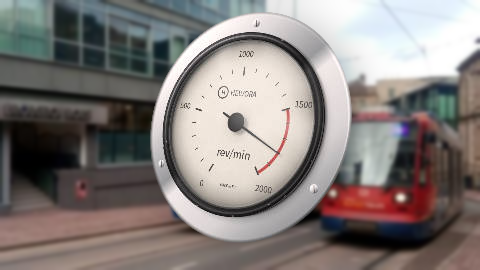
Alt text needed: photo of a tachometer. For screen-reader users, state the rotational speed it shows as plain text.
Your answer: 1800 rpm
